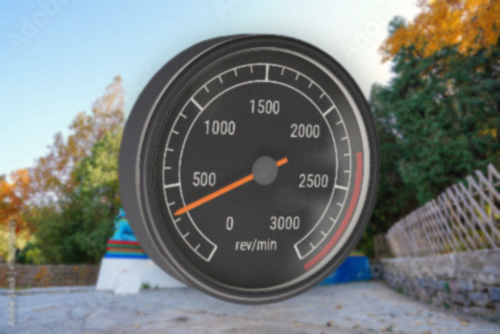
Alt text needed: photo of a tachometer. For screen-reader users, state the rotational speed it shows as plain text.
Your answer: 350 rpm
